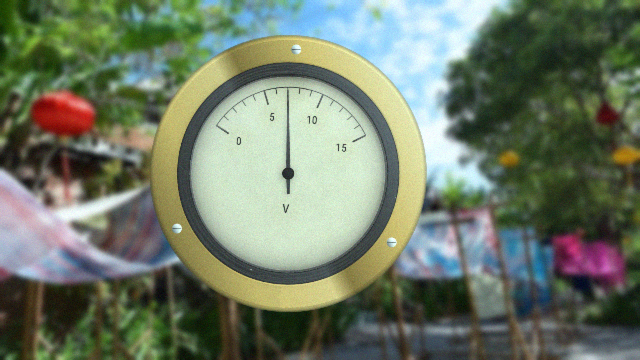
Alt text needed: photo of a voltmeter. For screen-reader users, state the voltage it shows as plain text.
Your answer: 7 V
